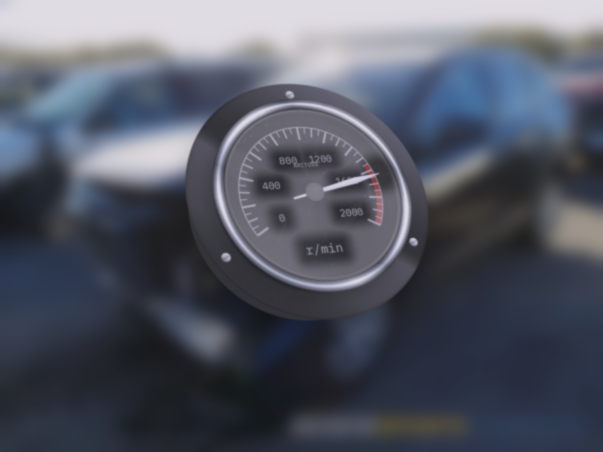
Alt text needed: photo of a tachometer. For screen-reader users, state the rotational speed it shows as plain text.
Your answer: 1650 rpm
